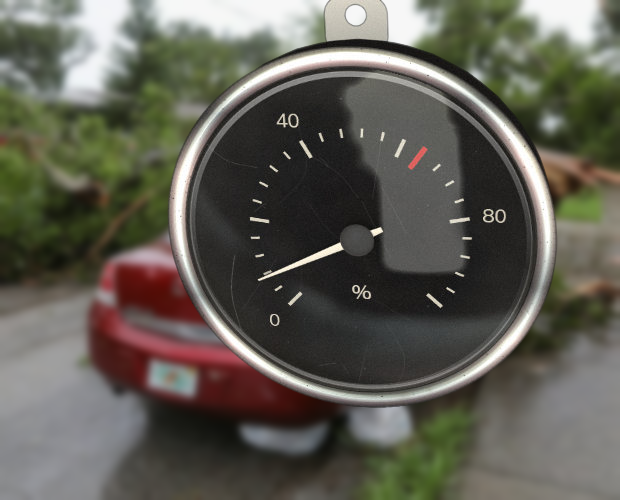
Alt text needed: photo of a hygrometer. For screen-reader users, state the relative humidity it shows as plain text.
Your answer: 8 %
